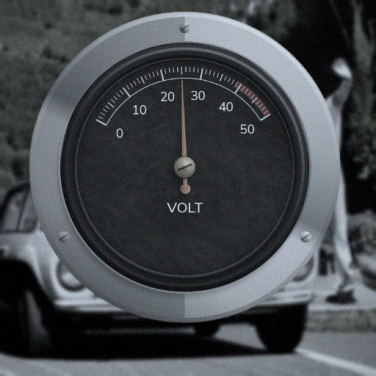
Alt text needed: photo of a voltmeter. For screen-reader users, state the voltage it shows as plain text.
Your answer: 25 V
